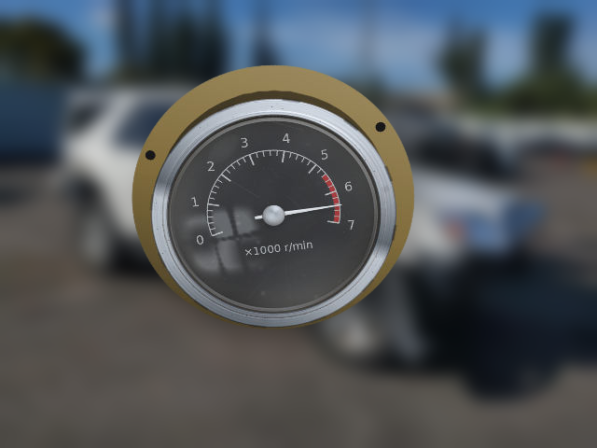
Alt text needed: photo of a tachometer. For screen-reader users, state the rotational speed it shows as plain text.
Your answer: 6400 rpm
